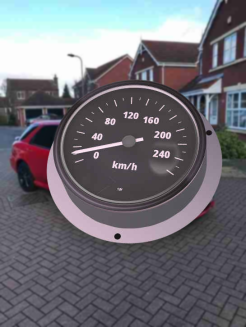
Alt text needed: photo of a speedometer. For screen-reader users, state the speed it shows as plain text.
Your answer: 10 km/h
